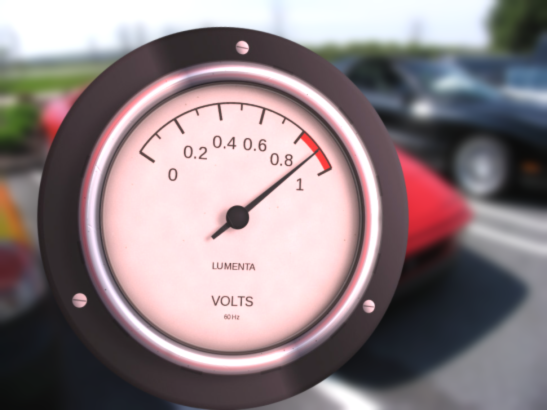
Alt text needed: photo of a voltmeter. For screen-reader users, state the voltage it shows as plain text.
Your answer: 0.9 V
